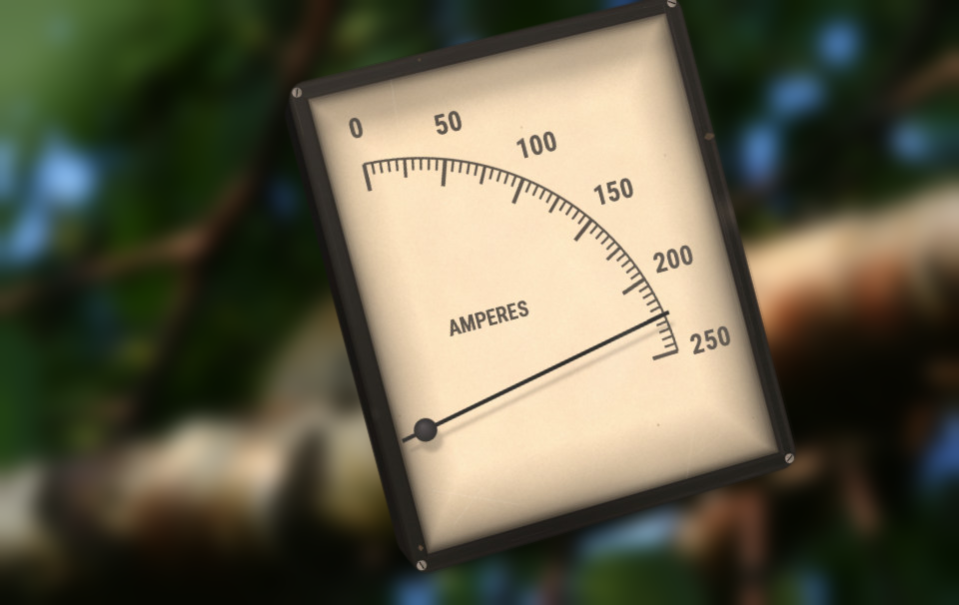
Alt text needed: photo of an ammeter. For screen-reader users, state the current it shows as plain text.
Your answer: 225 A
